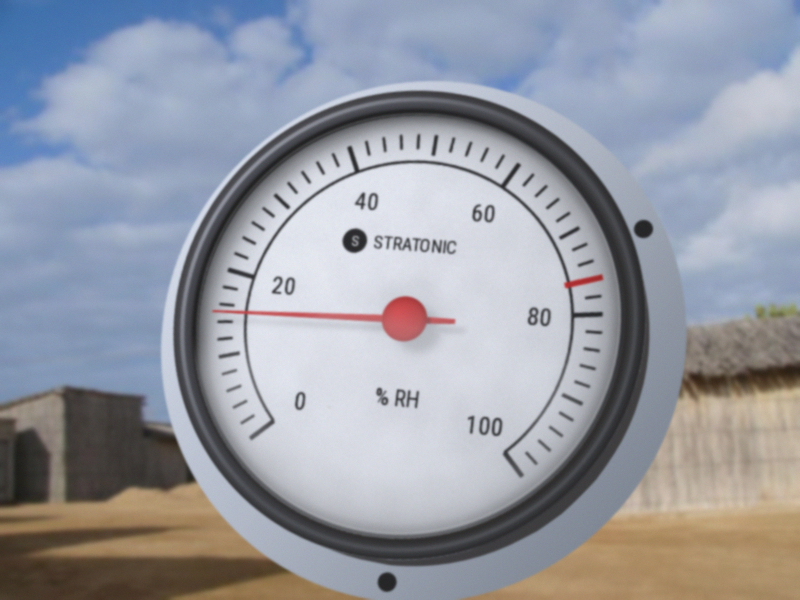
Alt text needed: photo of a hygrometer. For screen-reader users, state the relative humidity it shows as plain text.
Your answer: 15 %
